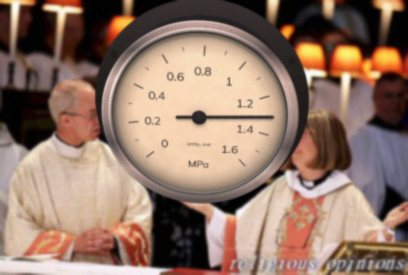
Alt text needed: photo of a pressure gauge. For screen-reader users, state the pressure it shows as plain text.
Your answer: 1.3 MPa
